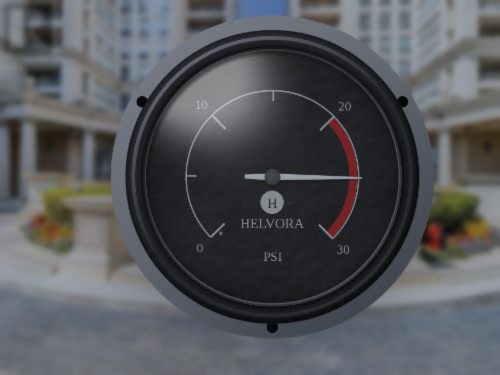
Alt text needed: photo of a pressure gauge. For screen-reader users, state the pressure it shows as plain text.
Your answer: 25 psi
